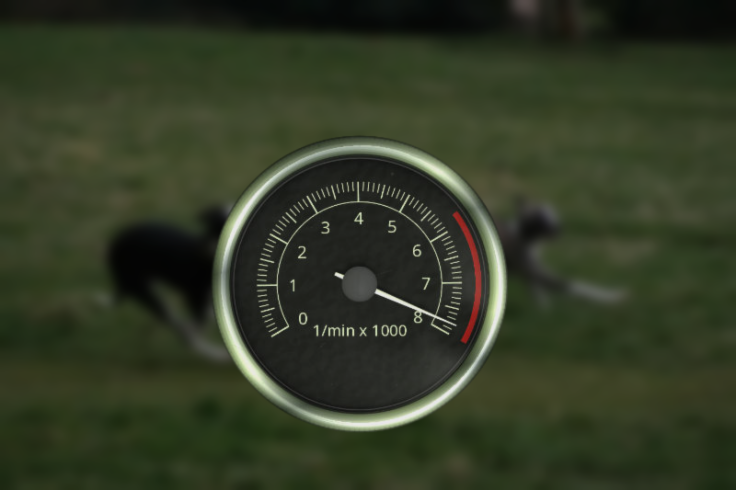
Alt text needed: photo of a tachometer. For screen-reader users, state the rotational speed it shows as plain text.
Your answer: 7800 rpm
